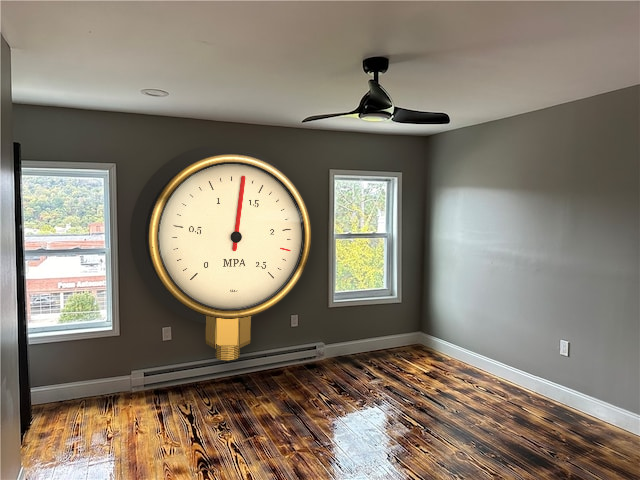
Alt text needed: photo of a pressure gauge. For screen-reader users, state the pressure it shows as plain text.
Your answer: 1.3 MPa
